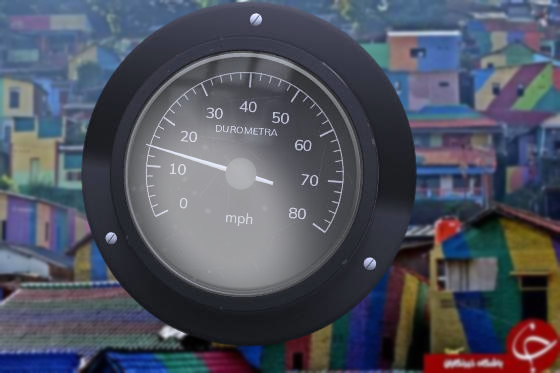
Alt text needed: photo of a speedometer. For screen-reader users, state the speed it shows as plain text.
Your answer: 14 mph
